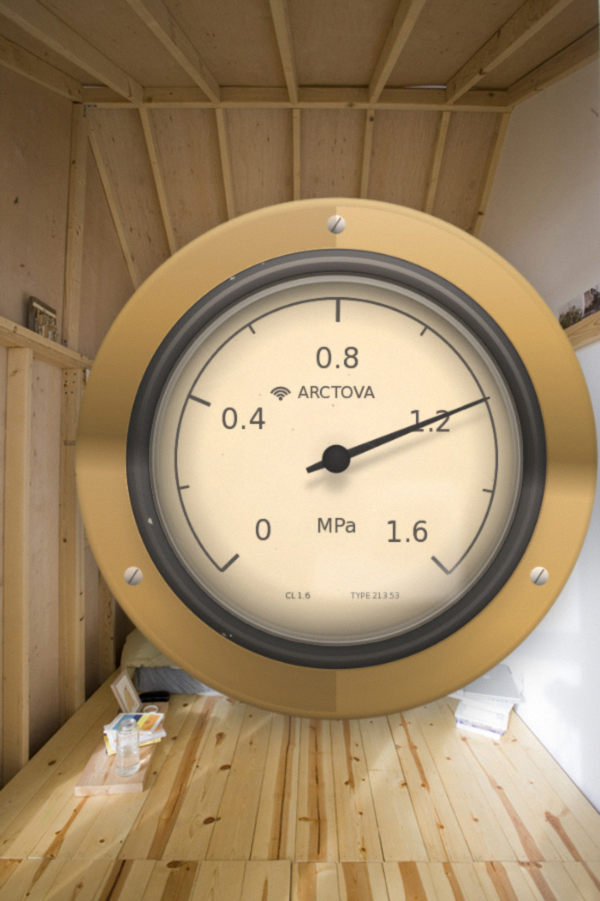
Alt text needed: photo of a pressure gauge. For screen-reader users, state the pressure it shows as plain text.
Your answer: 1.2 MPa
